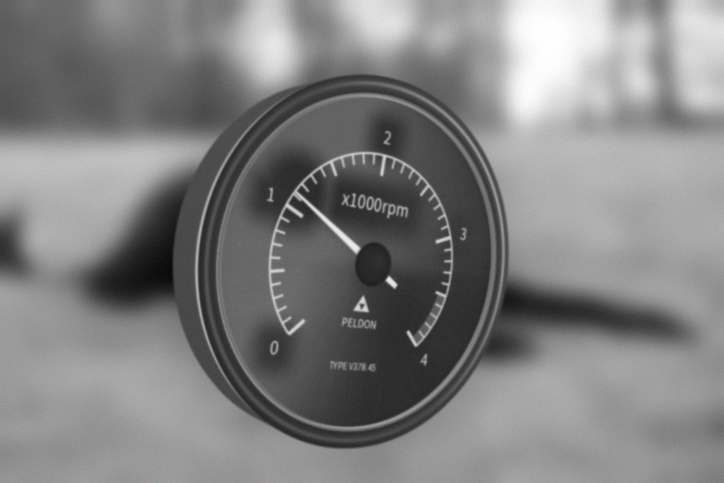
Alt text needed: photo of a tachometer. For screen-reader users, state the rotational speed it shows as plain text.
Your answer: 1100 rpm
